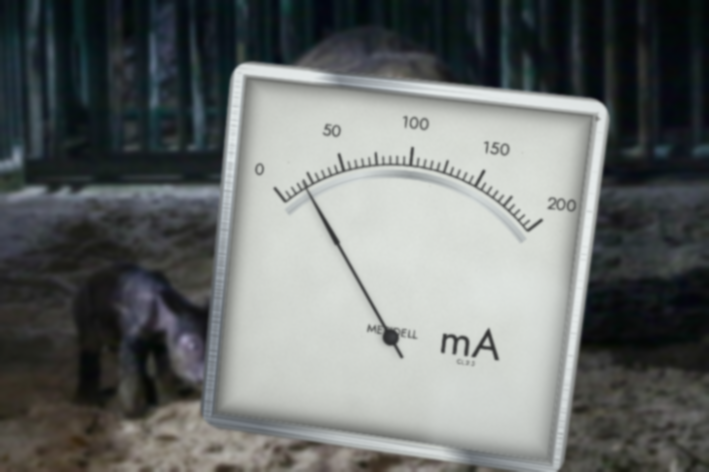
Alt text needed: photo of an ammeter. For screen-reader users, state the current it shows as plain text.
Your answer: 20 mA
